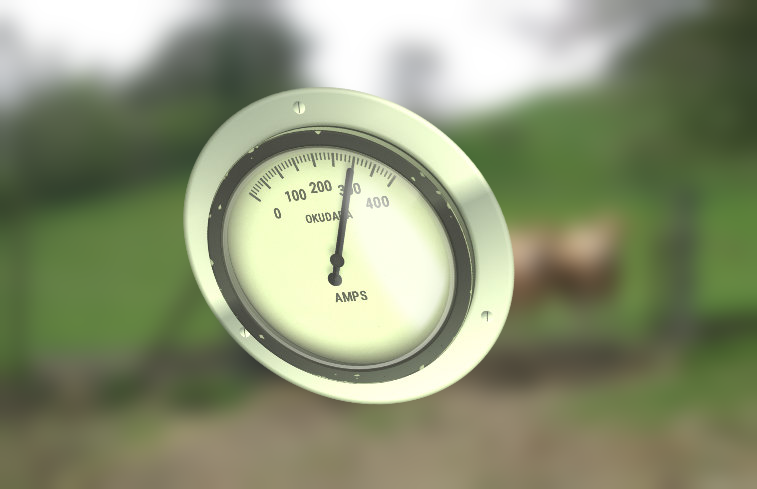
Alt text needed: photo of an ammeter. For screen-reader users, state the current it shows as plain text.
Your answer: 300 A
